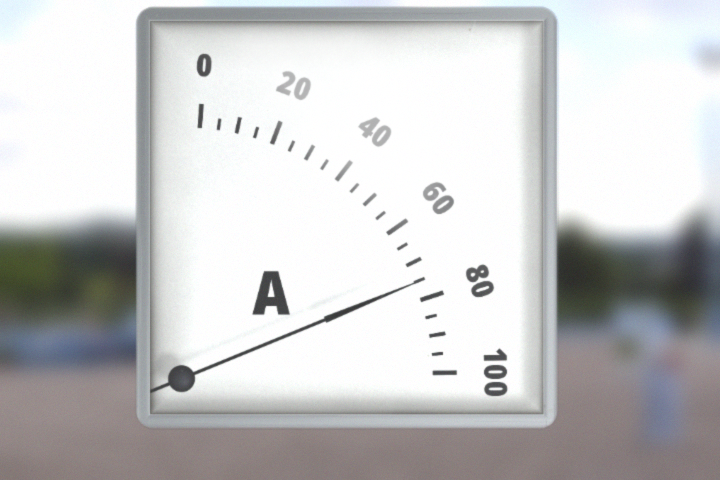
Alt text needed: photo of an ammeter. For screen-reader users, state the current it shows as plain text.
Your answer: 75 A
